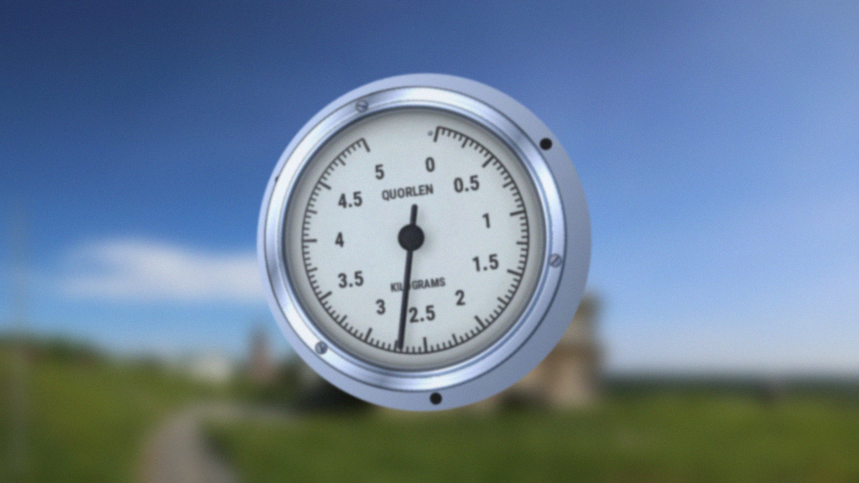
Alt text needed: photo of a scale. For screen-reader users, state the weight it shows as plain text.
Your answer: 2.7 kg
